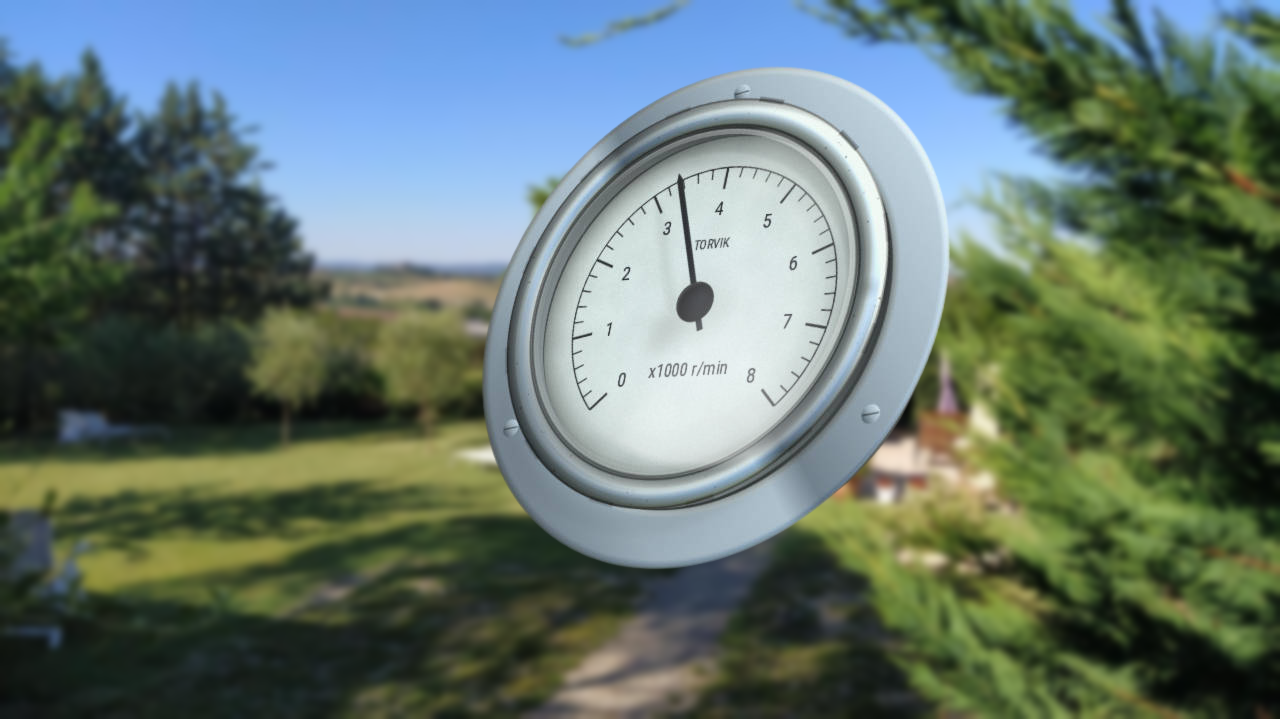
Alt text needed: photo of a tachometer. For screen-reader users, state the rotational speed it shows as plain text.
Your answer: 3400 rpm
